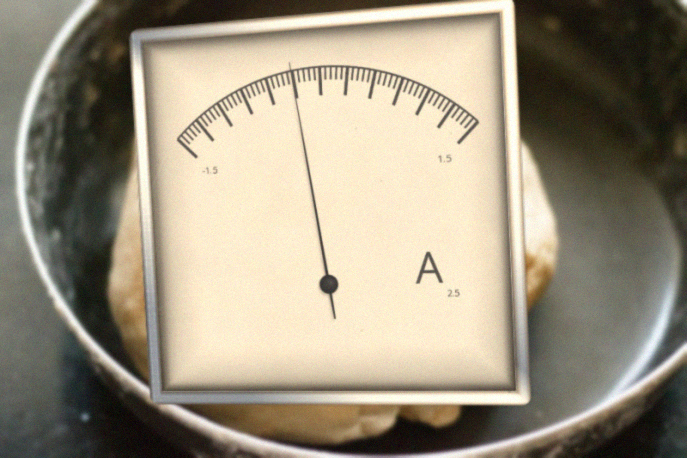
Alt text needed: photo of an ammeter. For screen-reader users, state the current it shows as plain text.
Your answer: -0.25 A
